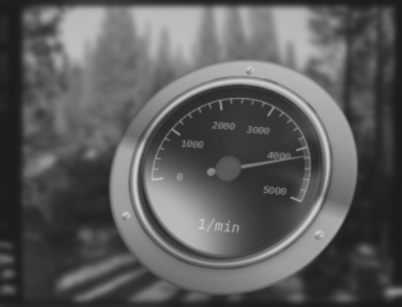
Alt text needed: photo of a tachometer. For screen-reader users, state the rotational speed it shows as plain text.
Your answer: 4200 rpm
